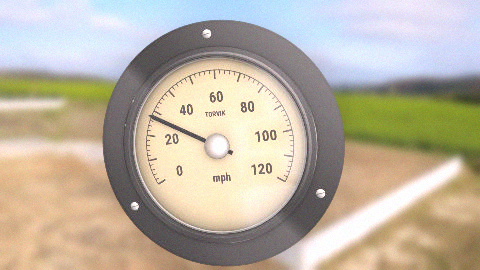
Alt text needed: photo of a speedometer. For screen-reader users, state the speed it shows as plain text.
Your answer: 28 mph
